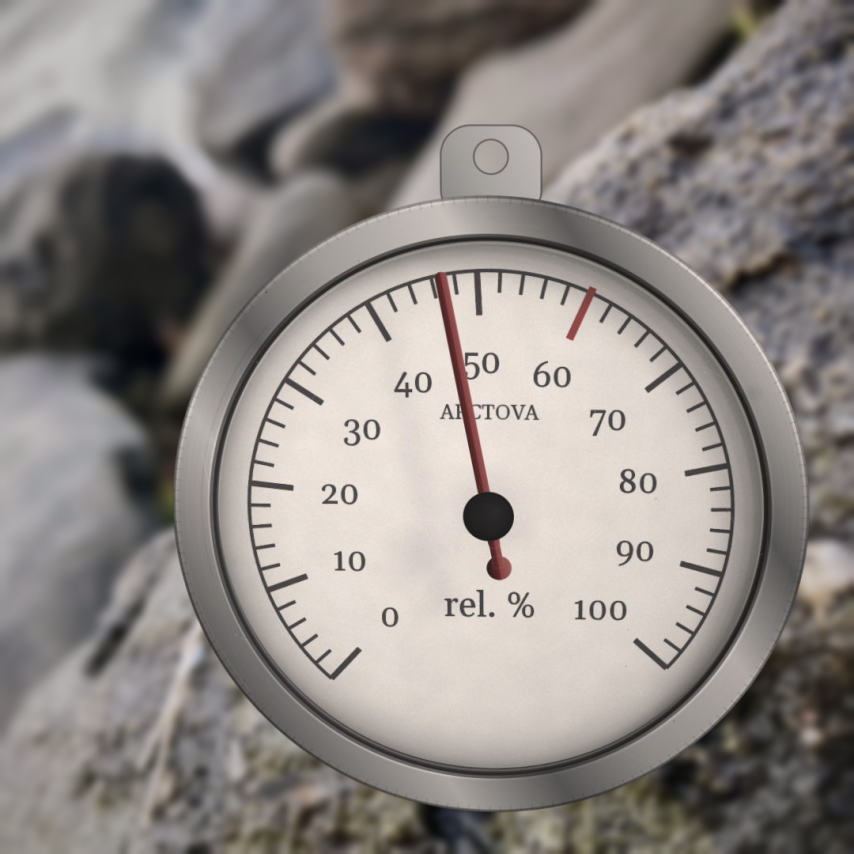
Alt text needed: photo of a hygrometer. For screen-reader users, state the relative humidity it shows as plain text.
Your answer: 47 %
